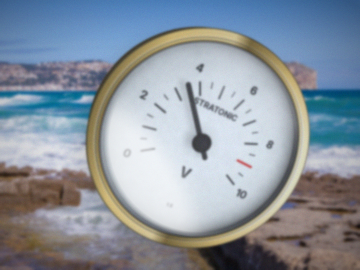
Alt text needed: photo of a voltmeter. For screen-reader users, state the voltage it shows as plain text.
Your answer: 3.5 V
